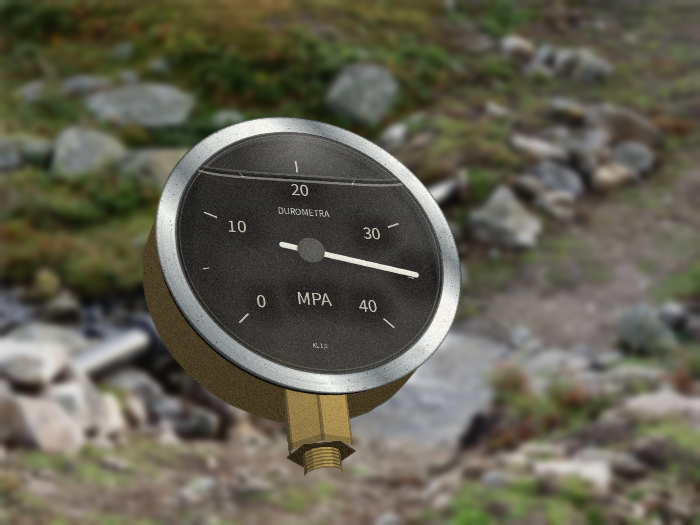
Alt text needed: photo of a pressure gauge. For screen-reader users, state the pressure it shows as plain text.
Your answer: 35 MPa
